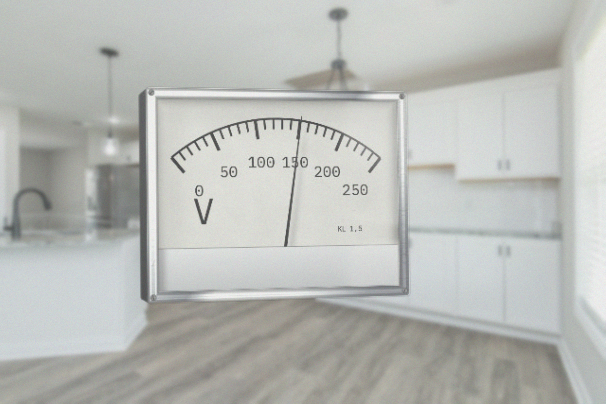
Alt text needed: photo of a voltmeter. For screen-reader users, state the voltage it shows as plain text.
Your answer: 150 V
